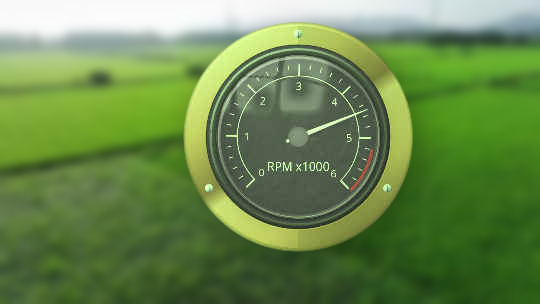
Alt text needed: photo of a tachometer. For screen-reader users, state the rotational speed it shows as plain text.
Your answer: 4500 rpm
